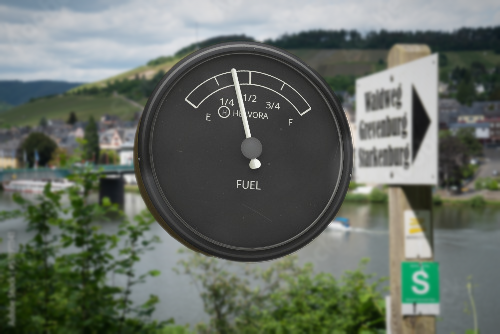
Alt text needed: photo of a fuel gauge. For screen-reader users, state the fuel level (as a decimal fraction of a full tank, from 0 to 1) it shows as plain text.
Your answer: 0.375
